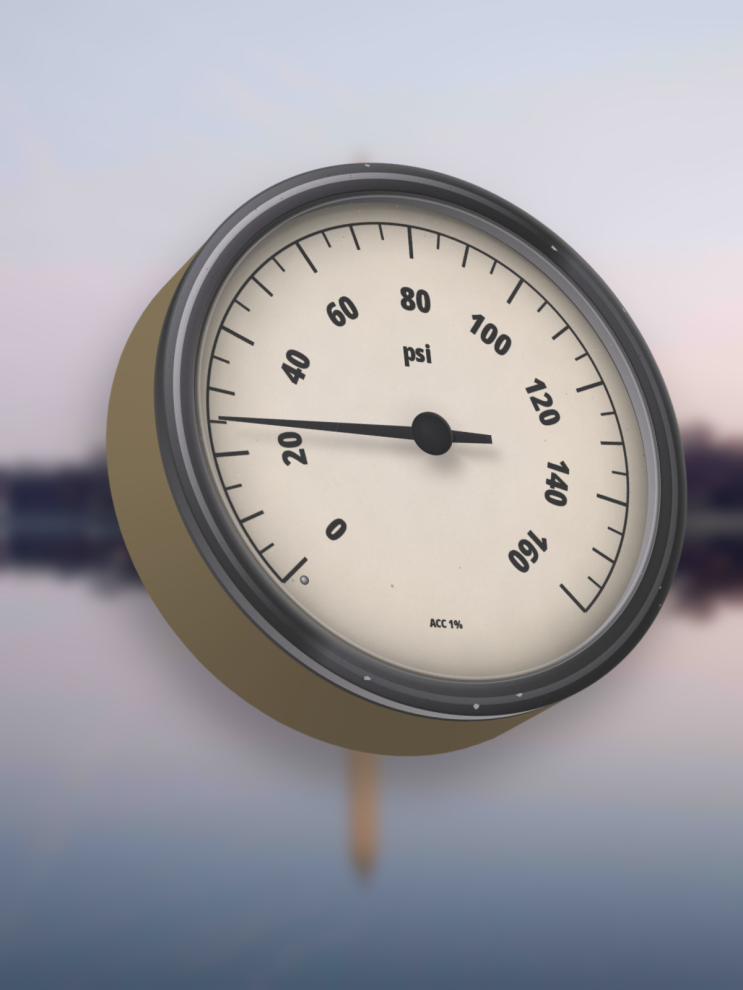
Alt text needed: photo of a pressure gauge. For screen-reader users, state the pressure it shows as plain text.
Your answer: 25 psi
